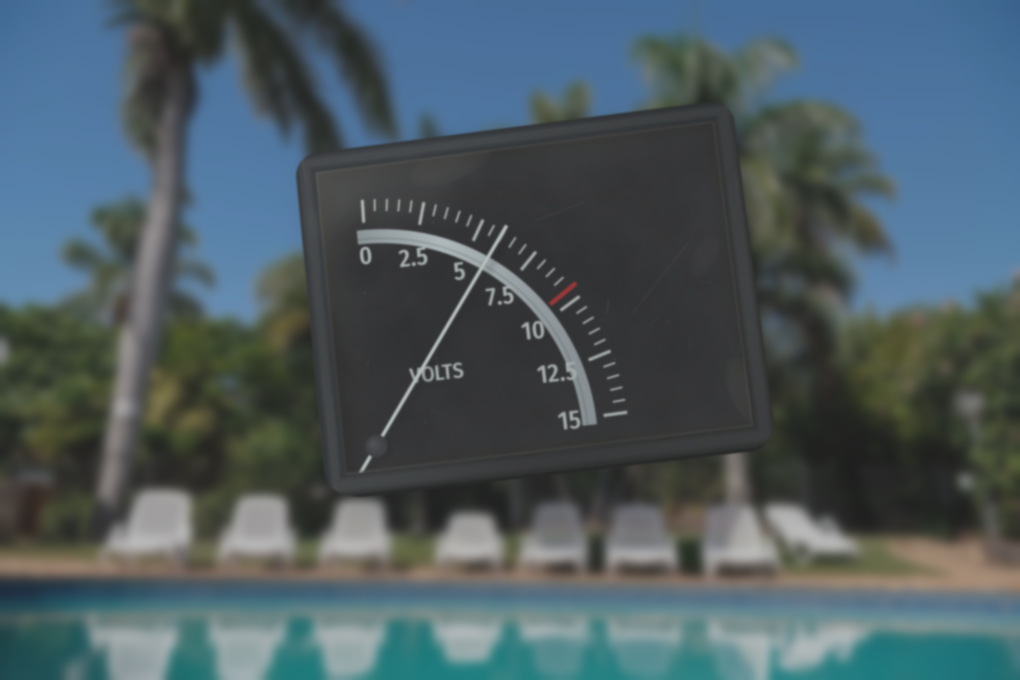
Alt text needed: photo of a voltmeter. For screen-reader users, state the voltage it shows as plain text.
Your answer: 6 V
